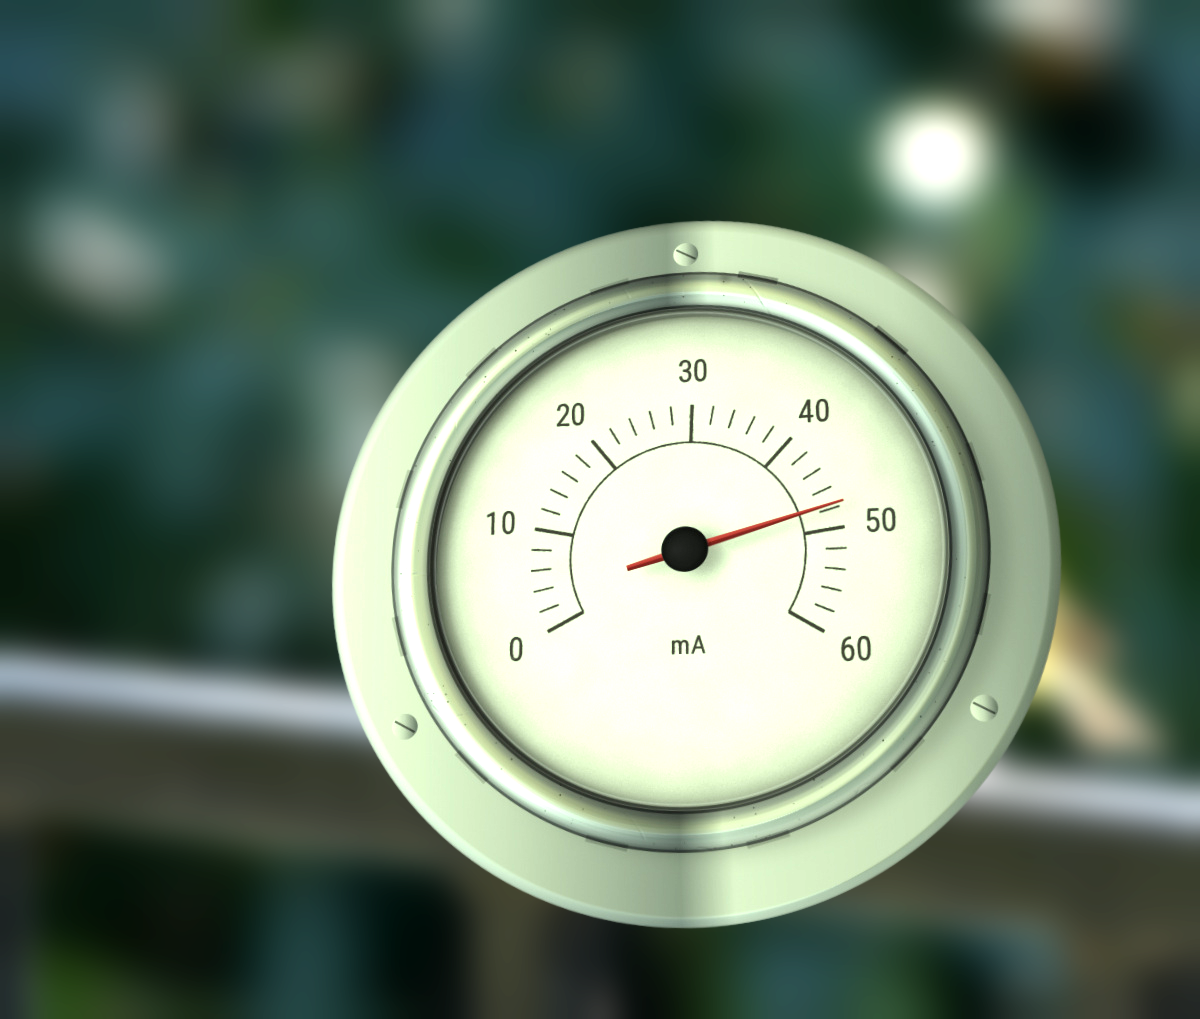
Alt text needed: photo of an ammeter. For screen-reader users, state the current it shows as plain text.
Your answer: 48 mA
